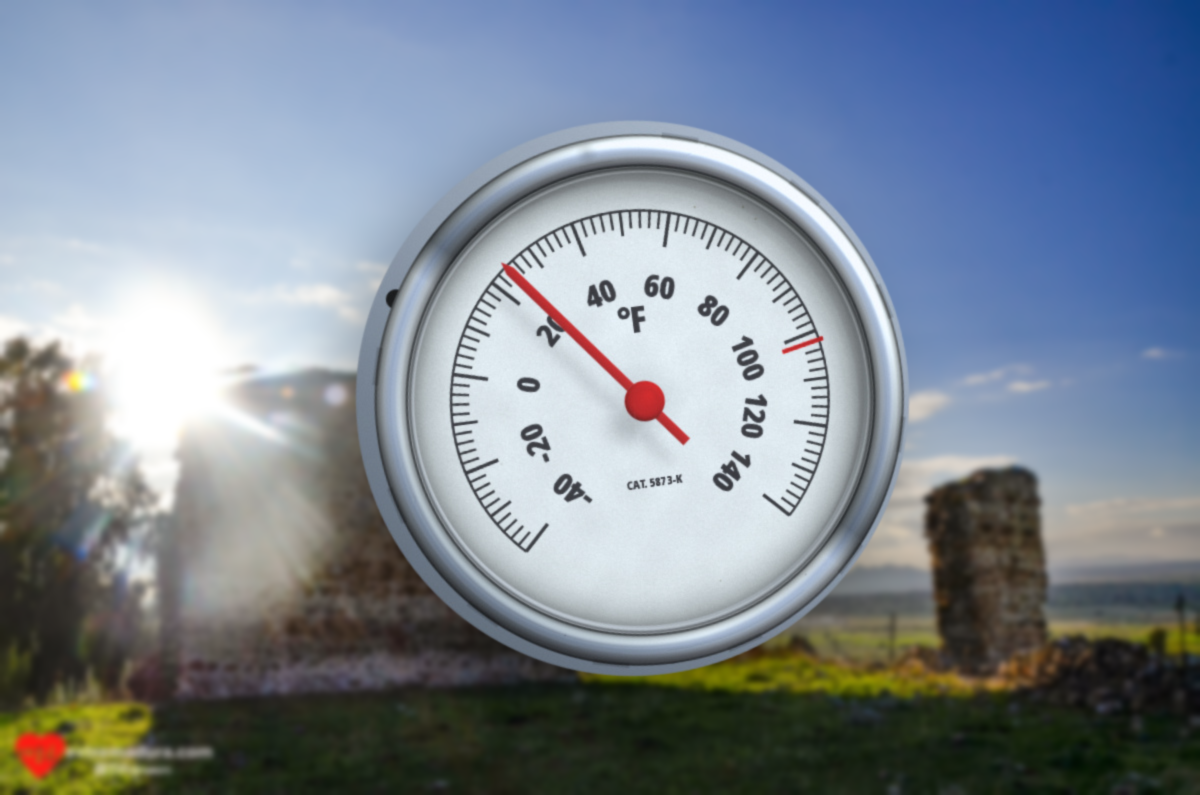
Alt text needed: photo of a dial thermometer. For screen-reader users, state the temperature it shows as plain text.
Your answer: 24 °F
